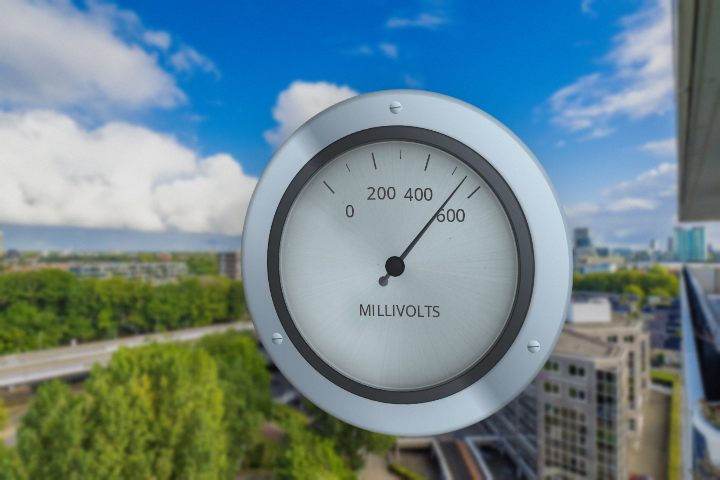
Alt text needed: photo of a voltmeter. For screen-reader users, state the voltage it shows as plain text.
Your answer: 550 mV
